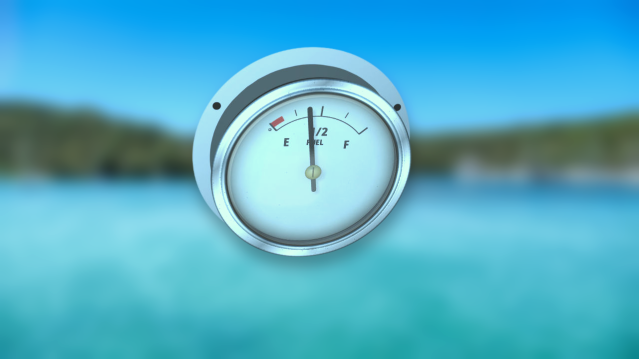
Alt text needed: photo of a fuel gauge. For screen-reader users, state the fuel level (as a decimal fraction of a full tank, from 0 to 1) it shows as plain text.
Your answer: 0.375
